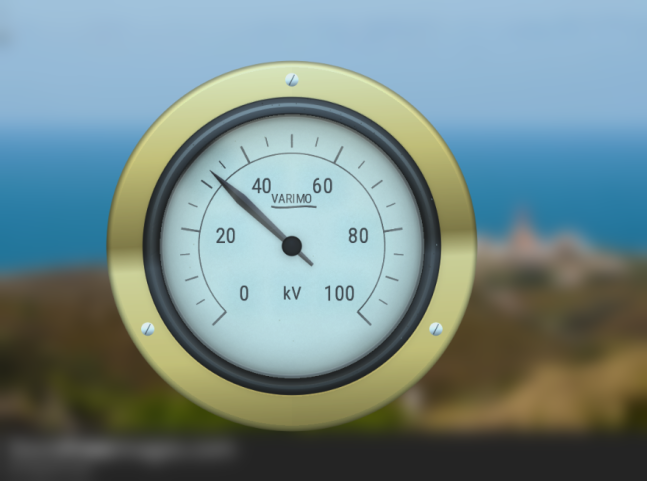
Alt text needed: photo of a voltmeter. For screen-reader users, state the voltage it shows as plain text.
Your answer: 32.5 kV
